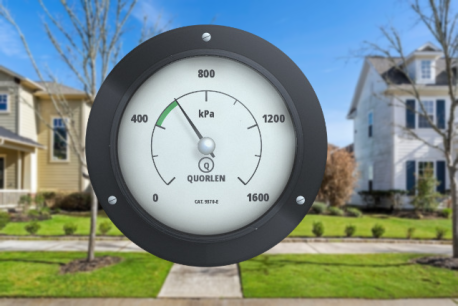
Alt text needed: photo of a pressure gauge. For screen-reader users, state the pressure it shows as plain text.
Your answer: 600 kPa
